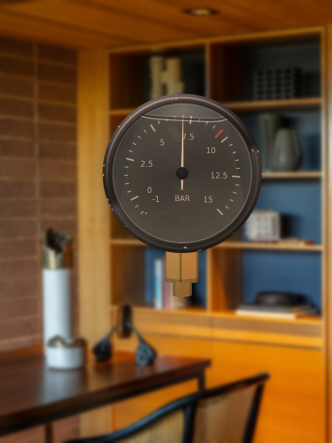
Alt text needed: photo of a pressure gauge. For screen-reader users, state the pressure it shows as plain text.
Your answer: 7 bar
